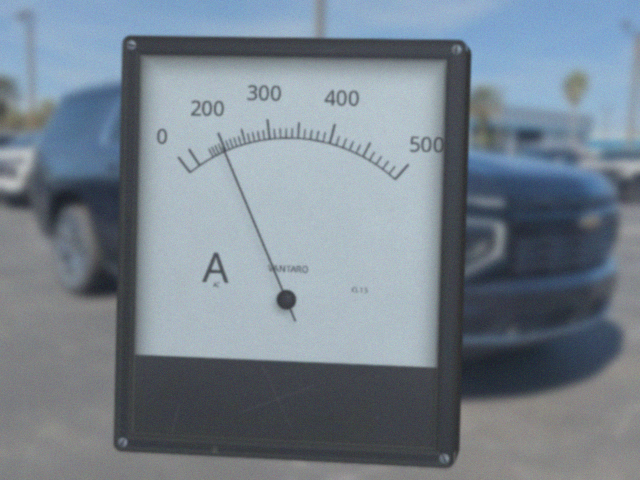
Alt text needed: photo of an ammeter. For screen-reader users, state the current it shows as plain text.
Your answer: 200 A
